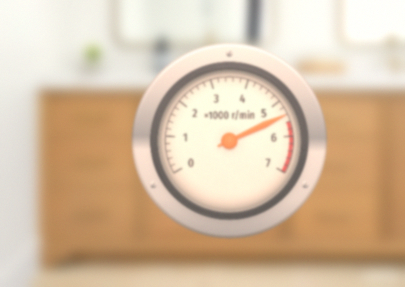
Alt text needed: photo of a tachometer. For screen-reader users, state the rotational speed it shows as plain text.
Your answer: 5400 rpm
